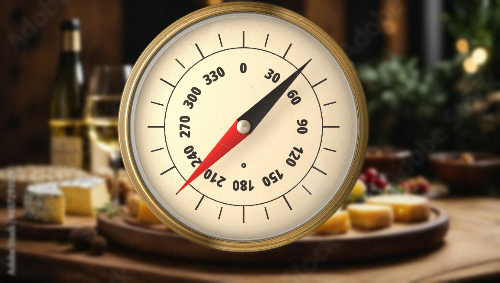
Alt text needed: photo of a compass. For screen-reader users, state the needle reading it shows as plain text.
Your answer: 225 °
